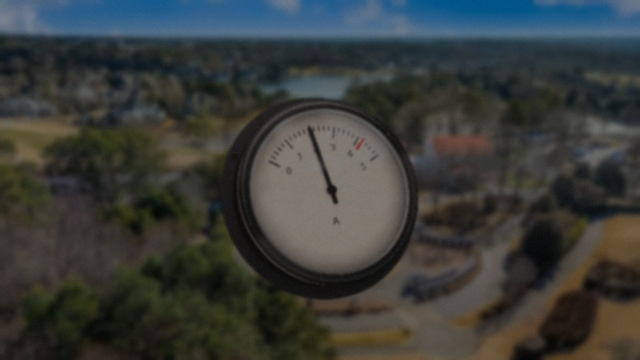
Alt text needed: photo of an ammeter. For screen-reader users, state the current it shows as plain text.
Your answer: 2 A
